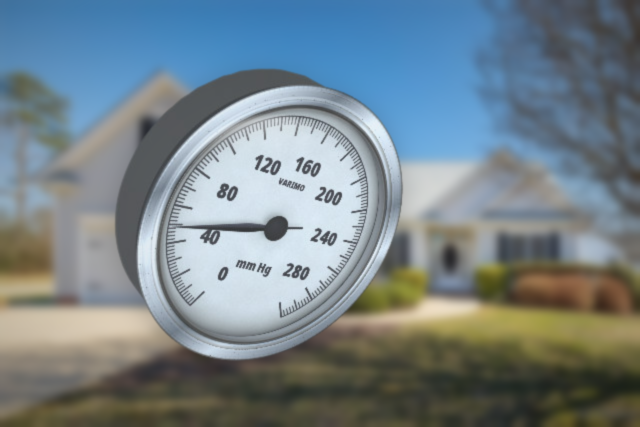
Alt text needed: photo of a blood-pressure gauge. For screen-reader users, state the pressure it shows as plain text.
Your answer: 50 mmHg
